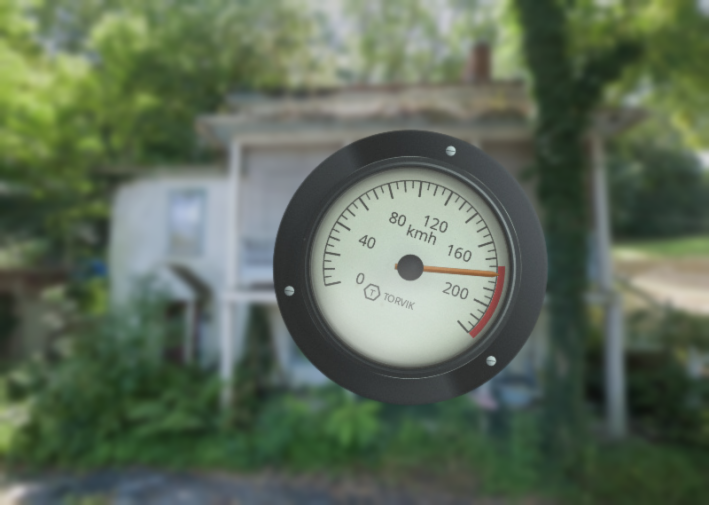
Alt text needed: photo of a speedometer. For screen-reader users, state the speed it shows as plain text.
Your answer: 180 km/h
